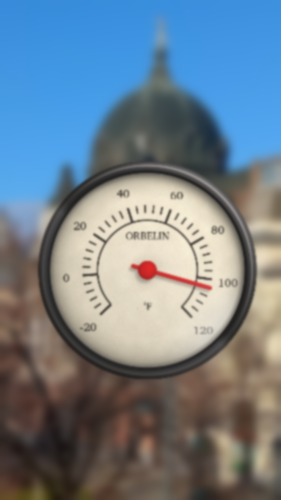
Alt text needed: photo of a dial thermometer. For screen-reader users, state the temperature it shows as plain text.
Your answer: 104 °F
